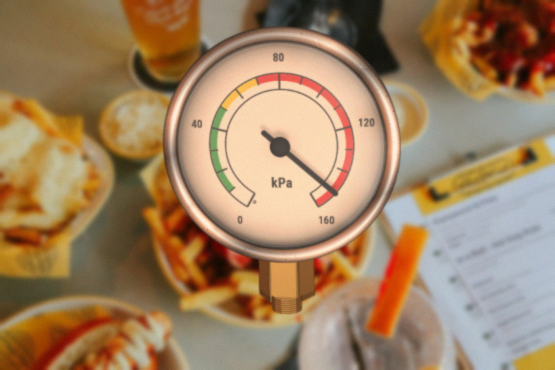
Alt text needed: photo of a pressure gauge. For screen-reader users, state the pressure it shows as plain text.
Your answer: 150 kPa
